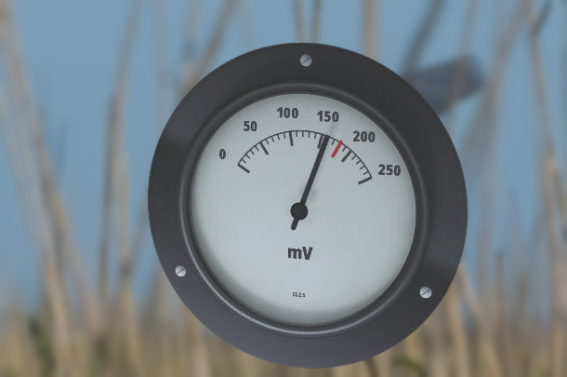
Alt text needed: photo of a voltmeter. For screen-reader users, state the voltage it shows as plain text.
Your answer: 160 mV
